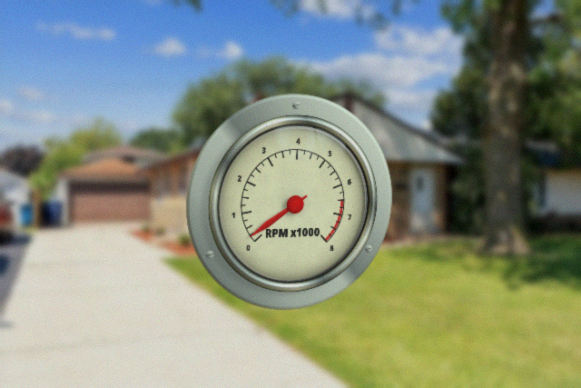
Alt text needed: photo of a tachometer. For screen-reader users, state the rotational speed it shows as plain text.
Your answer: 250 rpm
